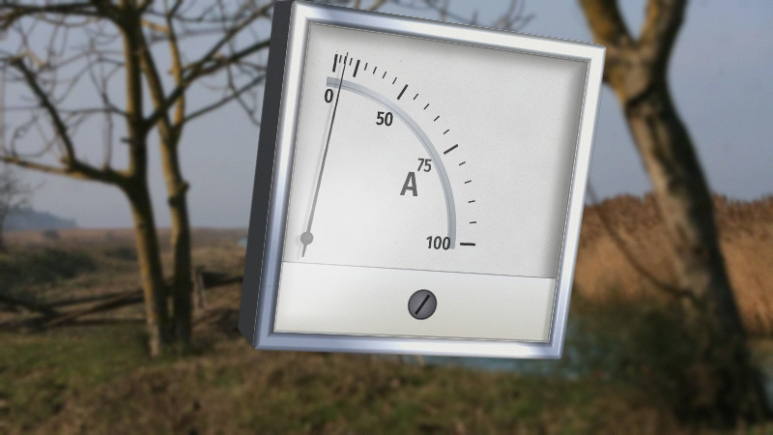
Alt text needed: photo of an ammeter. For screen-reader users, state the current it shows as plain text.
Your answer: 15 A
